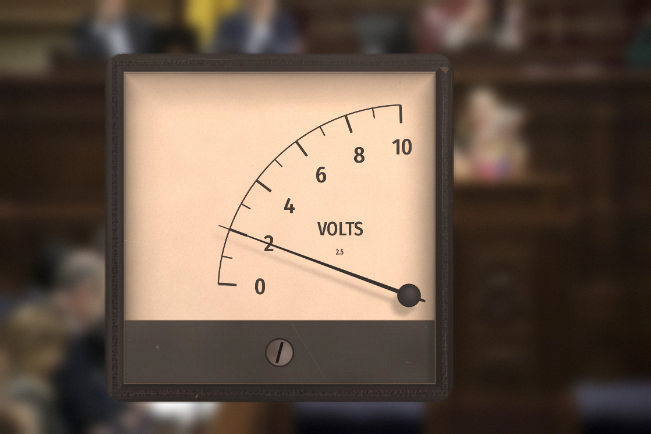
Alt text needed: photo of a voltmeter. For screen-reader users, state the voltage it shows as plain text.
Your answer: 2 V
